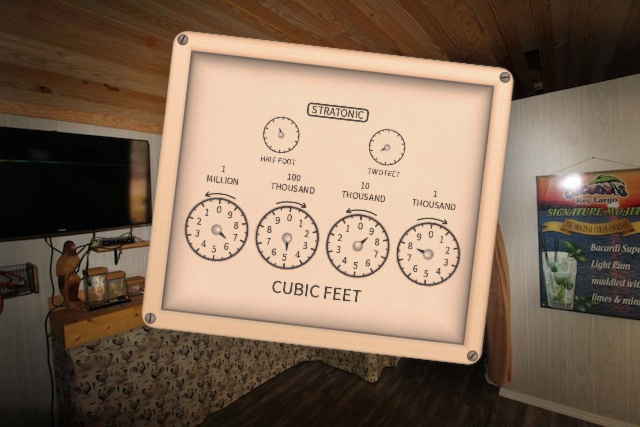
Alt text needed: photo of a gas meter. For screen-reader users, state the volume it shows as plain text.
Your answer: 648800 ft³
